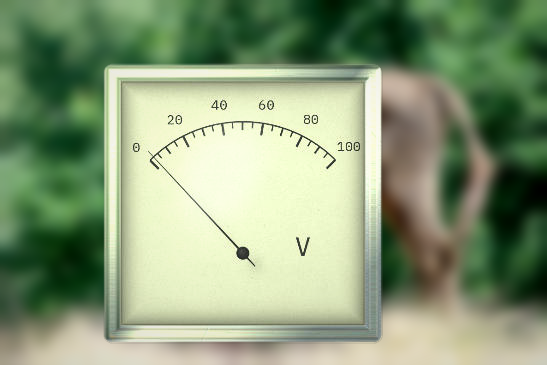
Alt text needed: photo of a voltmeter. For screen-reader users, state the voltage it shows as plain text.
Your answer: 2.5 V
